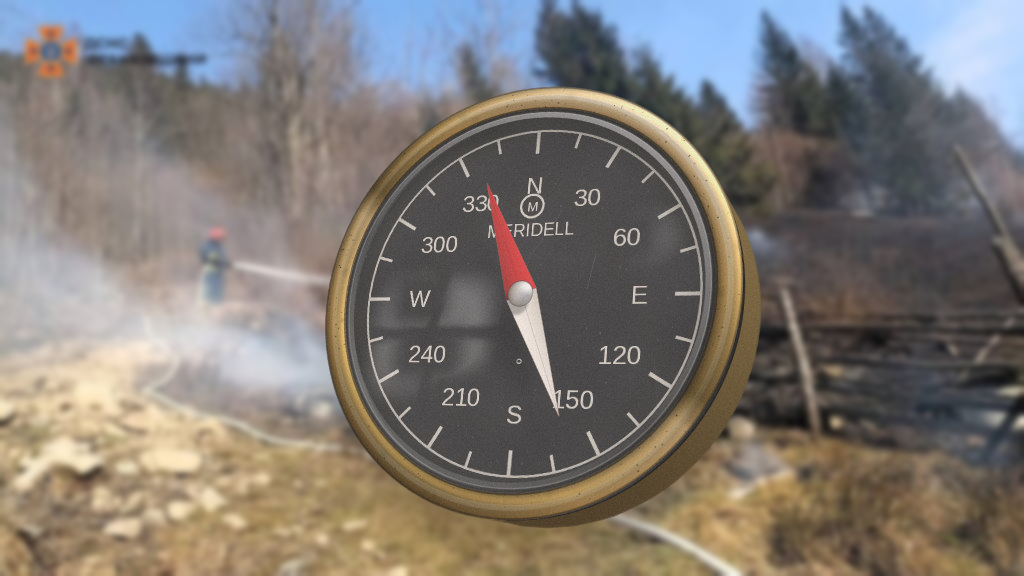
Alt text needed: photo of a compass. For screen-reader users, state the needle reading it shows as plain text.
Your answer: 337.5 °
